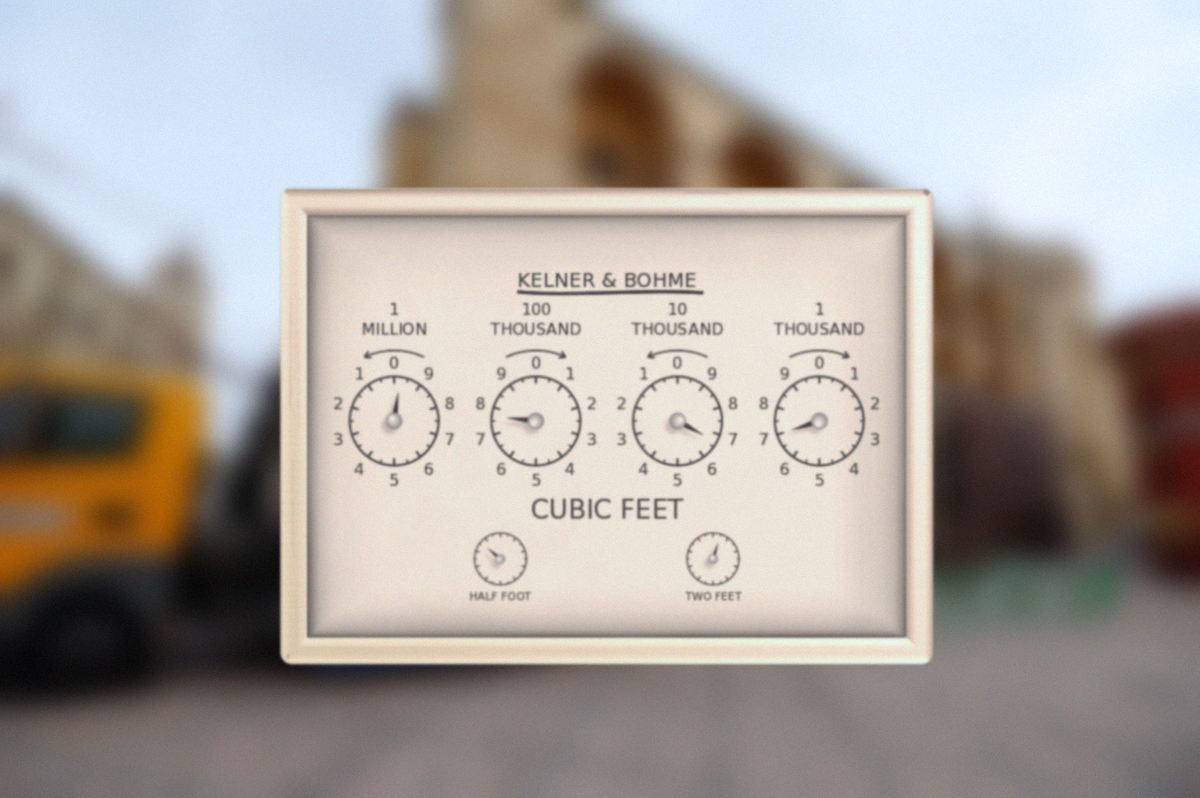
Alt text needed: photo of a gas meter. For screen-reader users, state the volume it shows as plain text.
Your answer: 976700 ft³
